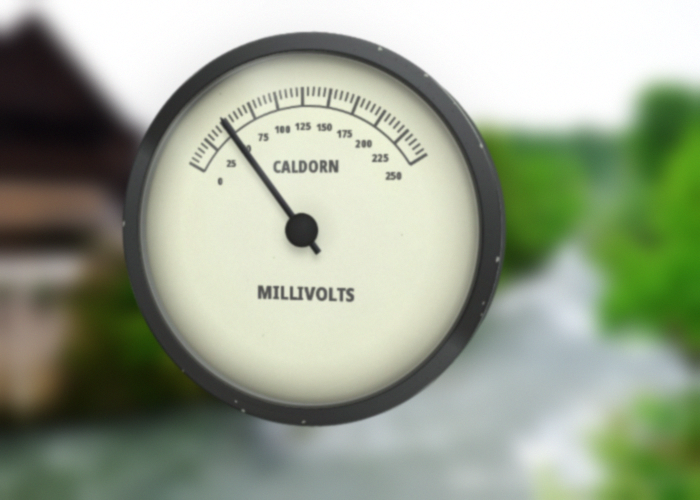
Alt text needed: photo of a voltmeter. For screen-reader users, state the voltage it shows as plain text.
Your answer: 50 mV
